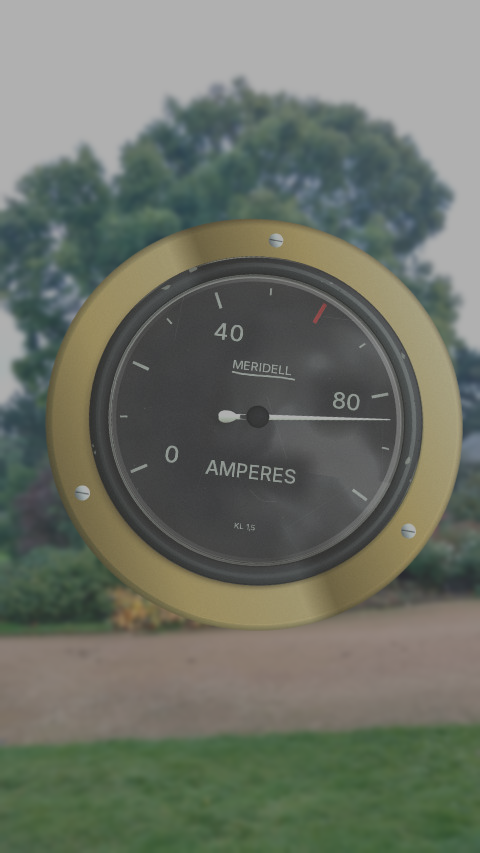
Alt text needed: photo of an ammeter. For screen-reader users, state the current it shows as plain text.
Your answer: 85 A
